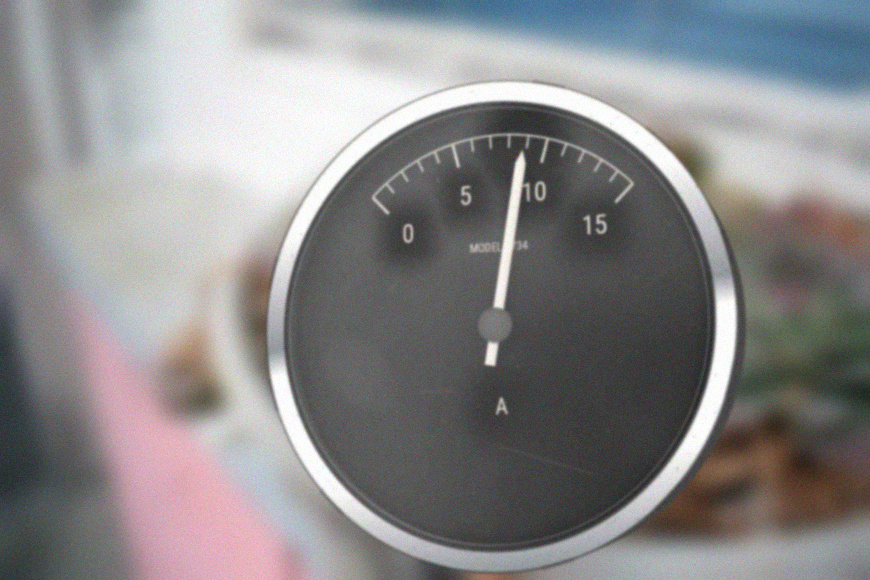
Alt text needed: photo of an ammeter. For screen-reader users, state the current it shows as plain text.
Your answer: 9 A
